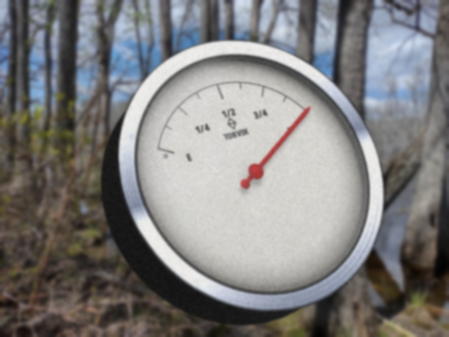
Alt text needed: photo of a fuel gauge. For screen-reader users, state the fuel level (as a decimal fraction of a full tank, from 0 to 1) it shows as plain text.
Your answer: 1
